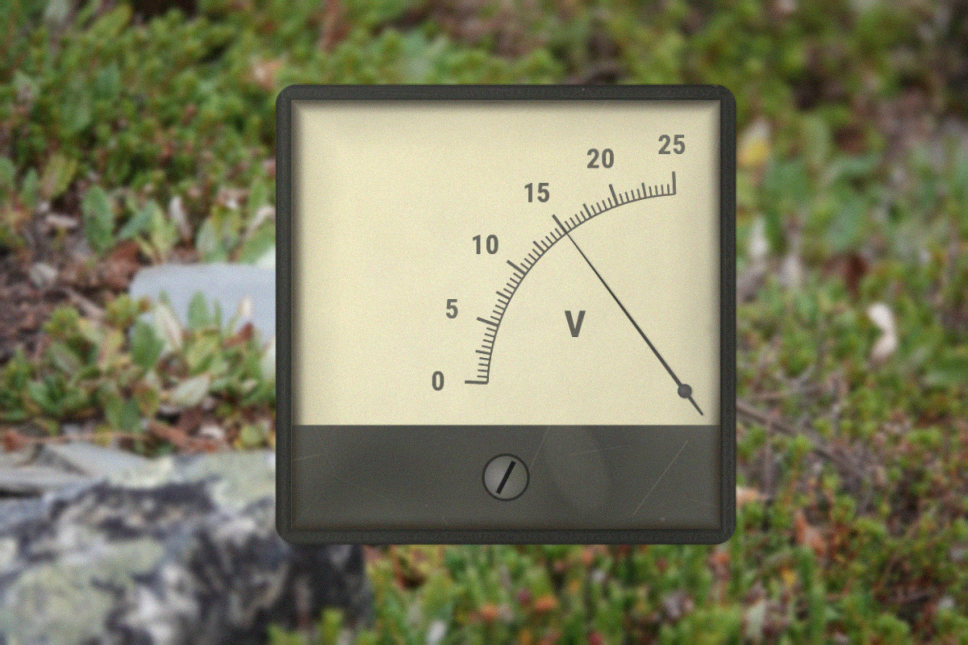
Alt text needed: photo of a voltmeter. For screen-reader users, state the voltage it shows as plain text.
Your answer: 15 V
